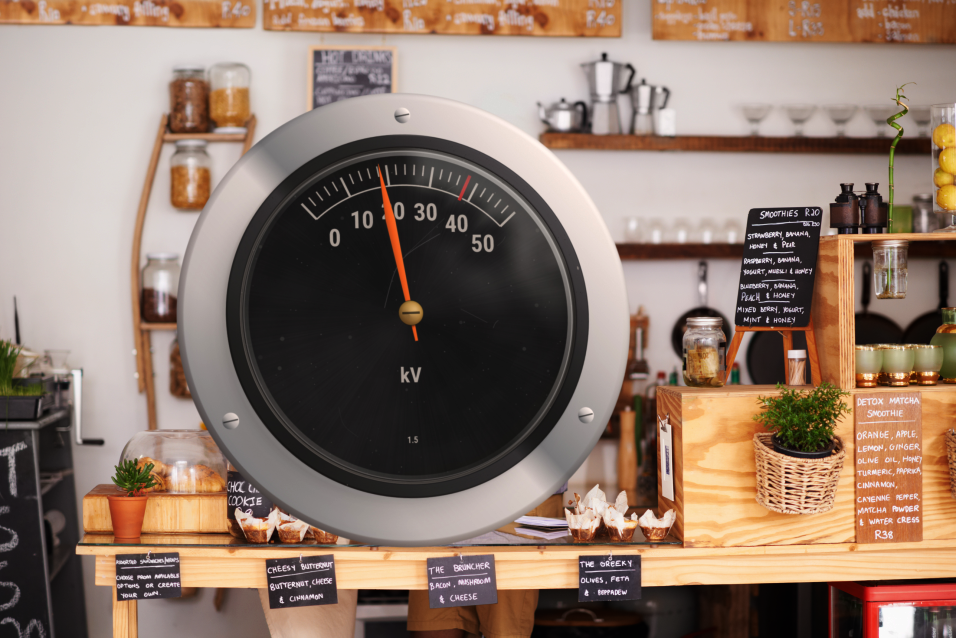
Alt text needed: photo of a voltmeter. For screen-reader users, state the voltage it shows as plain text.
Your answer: 18 kV
